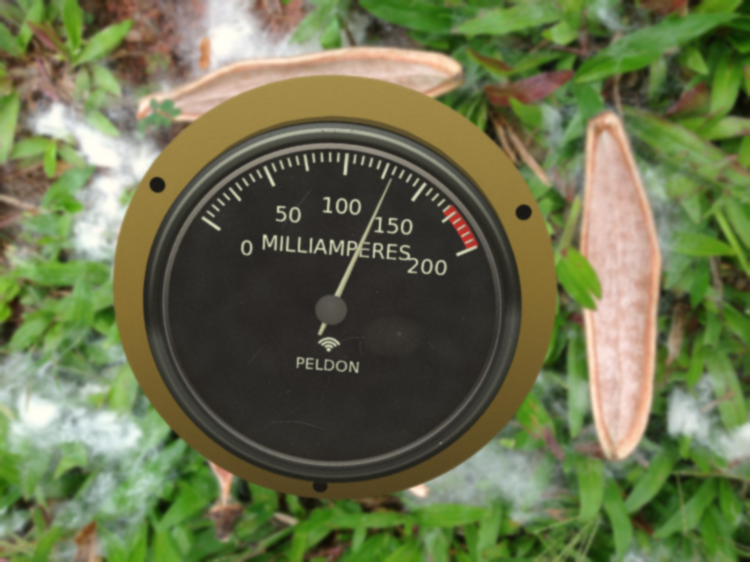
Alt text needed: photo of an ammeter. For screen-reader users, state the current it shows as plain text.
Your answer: 130 mA
